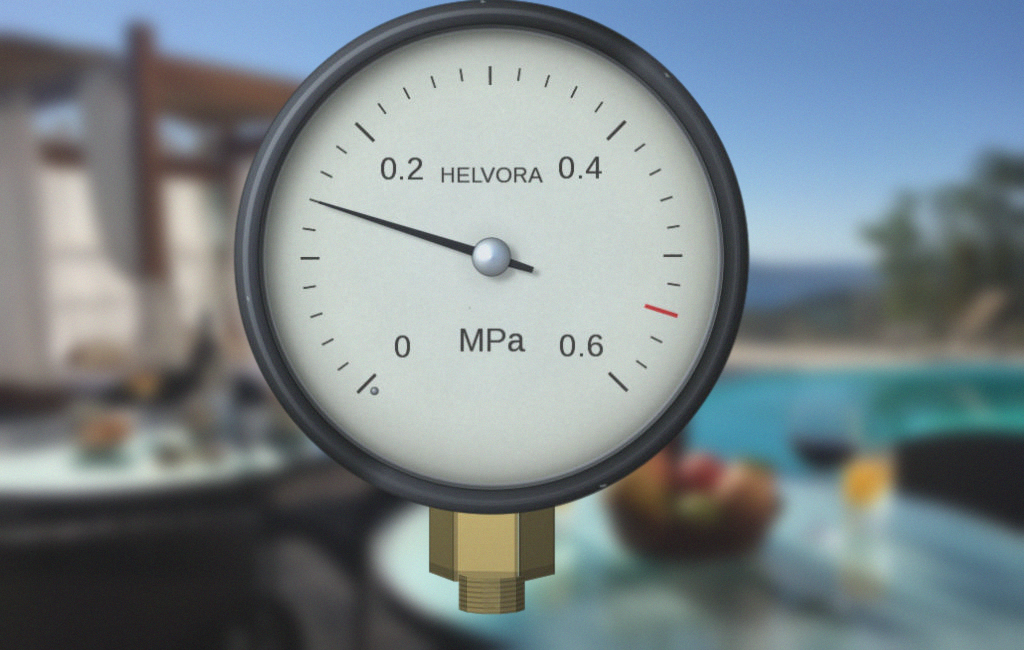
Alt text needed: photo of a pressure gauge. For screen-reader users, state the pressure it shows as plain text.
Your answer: 0.14 MPa
